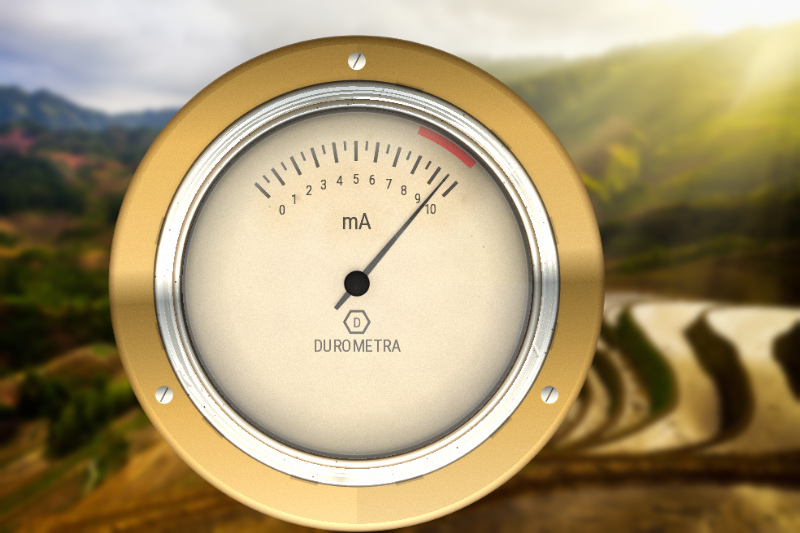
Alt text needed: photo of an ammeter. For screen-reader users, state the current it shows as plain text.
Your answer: 9.5 mA
